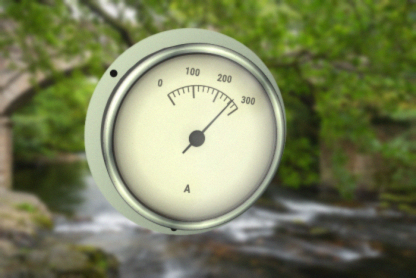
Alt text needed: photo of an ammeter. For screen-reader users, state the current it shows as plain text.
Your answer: 260 A
